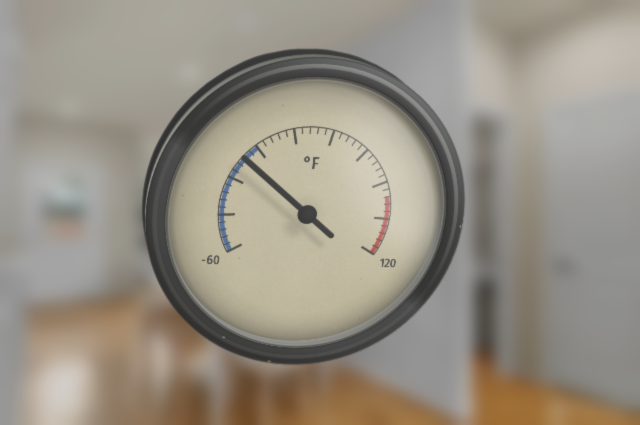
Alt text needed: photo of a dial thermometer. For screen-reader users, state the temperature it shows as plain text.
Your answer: -8 °F
